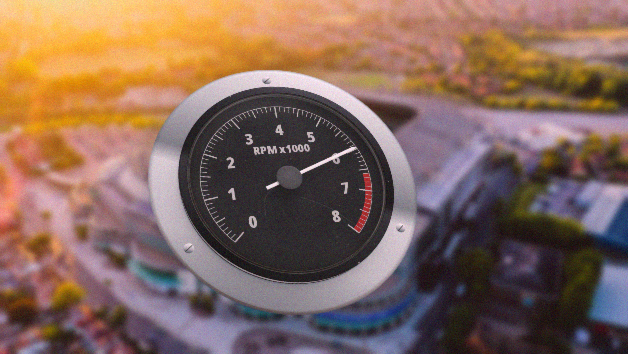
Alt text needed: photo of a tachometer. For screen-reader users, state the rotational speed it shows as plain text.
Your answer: 6000 rpm
